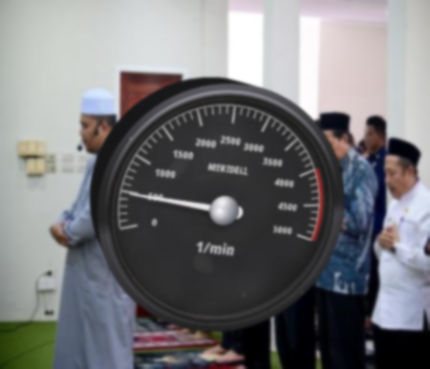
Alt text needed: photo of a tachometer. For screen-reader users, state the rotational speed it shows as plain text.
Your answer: 500 rpm
